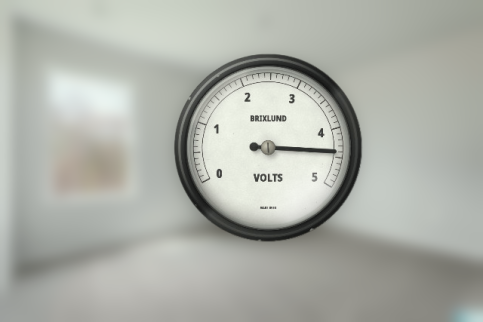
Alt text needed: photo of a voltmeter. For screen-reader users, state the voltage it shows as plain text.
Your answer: 4.4 V
